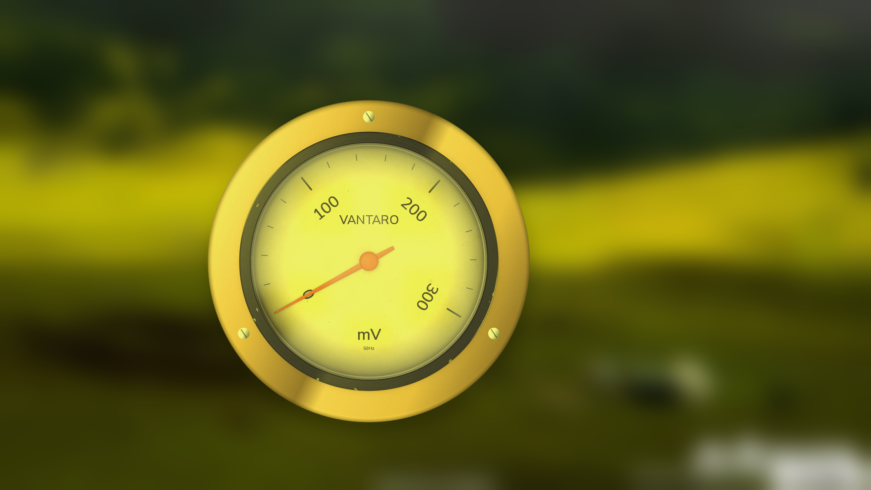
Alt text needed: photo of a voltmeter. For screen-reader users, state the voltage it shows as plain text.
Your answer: 0 mV
